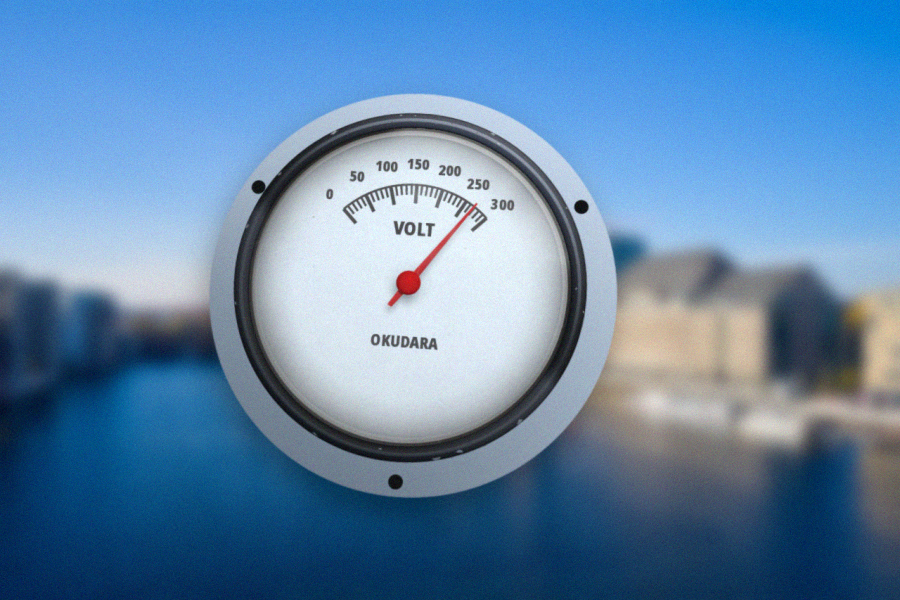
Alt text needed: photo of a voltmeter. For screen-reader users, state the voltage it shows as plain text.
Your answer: 270 V
